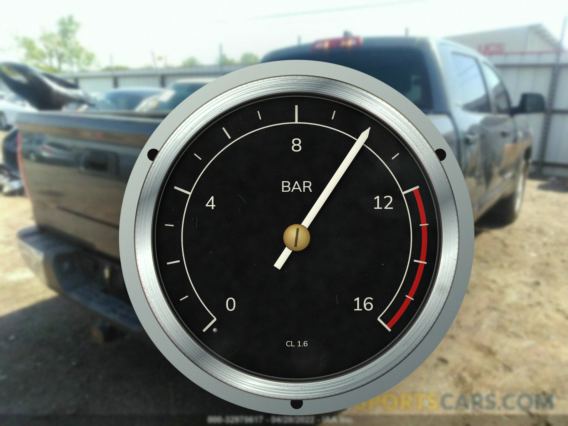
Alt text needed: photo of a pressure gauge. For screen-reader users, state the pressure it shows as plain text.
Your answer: 10 bar
